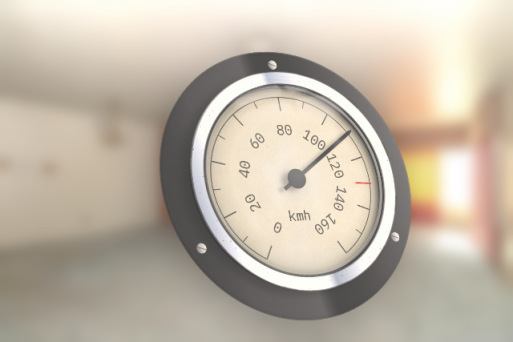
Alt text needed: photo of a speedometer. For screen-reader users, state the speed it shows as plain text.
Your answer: 110 km/h
